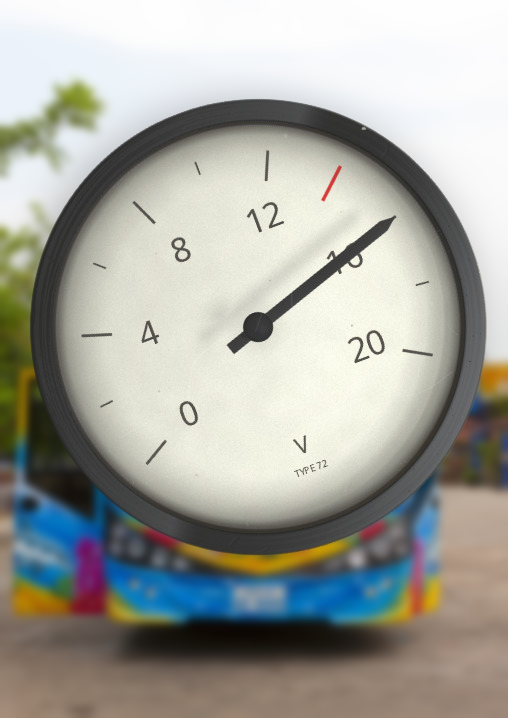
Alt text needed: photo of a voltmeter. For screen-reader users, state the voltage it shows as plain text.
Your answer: 16 V
